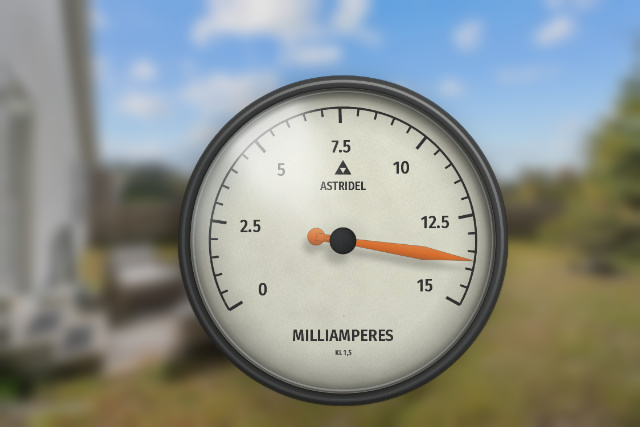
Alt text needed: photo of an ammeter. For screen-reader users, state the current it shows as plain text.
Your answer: 13.75 mA
